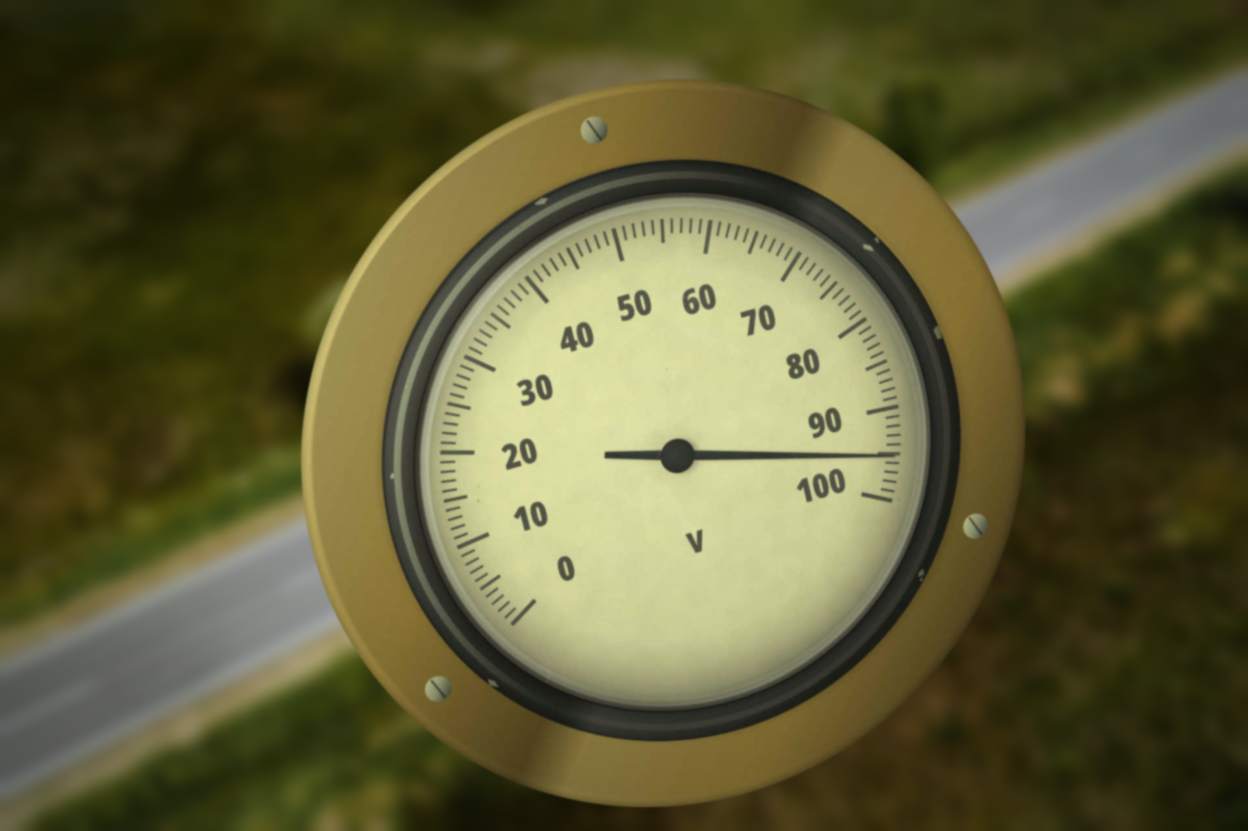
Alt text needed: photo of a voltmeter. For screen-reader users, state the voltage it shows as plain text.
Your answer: 95 V
